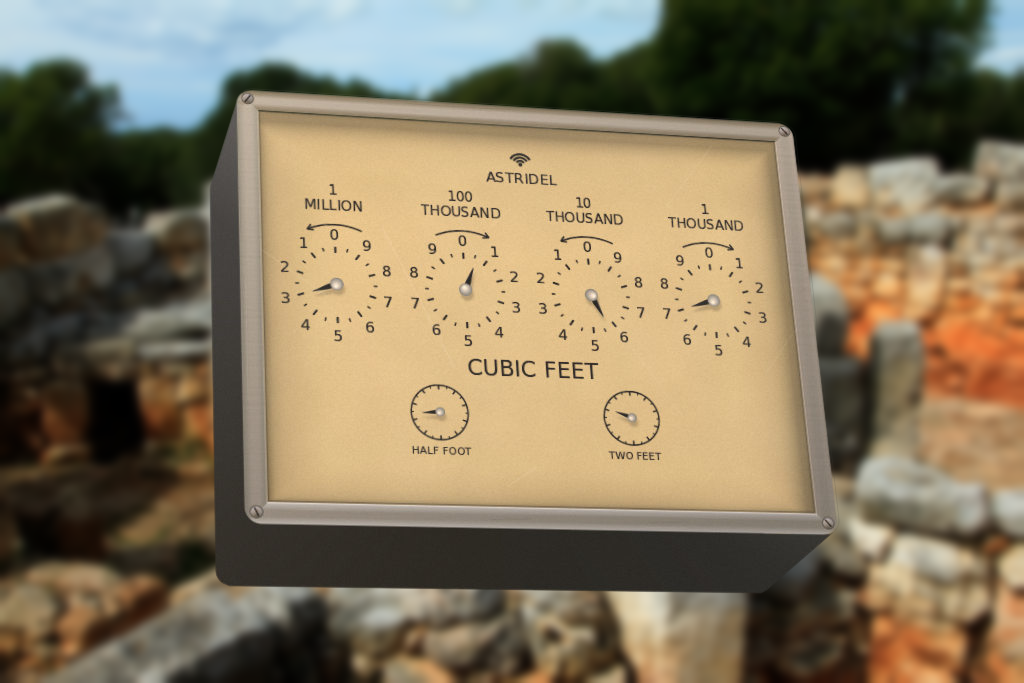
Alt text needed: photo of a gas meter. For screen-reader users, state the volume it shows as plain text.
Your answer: 305700 ft³
